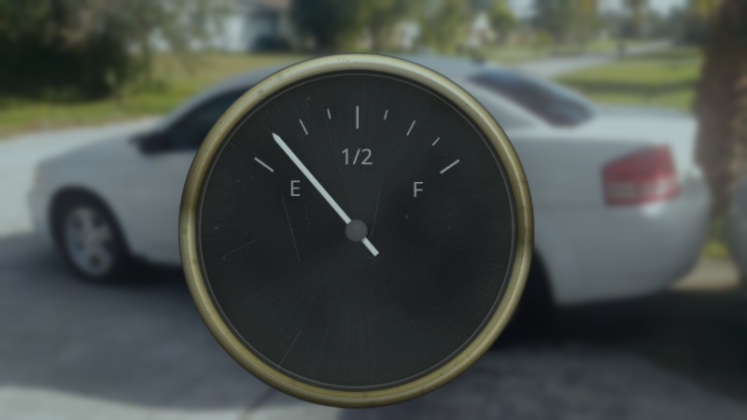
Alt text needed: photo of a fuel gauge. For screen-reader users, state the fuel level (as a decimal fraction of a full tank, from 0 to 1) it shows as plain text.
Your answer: 0.125
